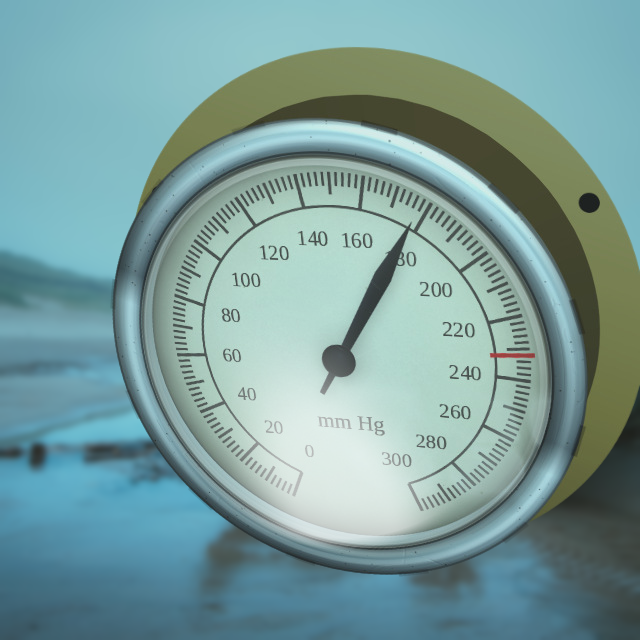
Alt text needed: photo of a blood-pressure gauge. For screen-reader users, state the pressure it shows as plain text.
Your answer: 178 mmHg
